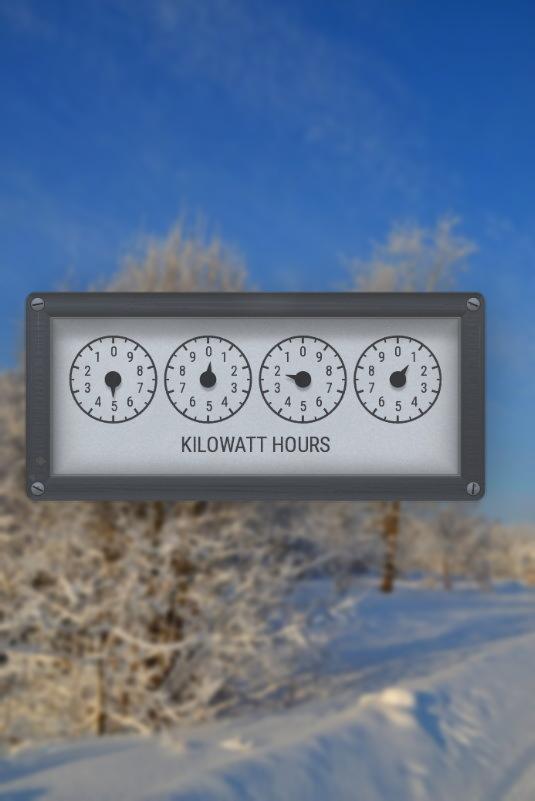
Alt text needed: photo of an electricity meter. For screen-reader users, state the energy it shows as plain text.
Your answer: 5021 kWh
